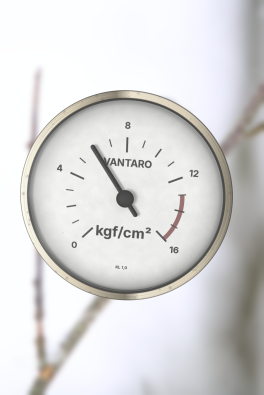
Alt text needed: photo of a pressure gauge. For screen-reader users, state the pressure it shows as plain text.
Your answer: 6 kg/cm²
